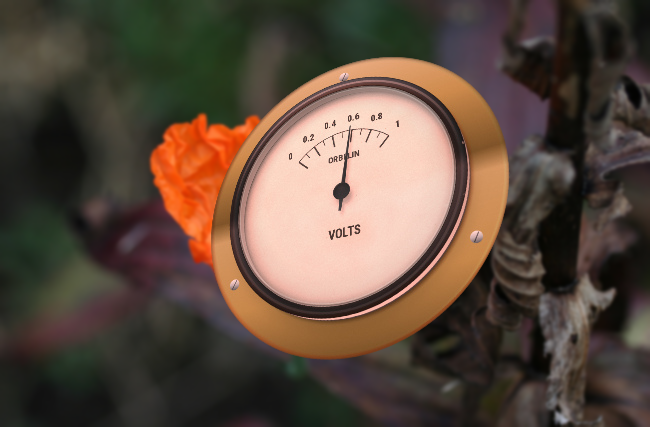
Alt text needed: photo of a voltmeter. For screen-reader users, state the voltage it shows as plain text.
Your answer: 0.6 V
